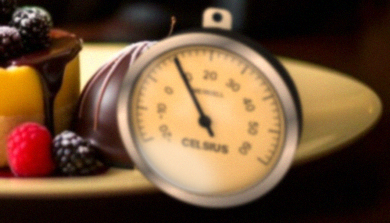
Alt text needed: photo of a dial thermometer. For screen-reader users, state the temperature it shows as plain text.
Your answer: 10 °C
